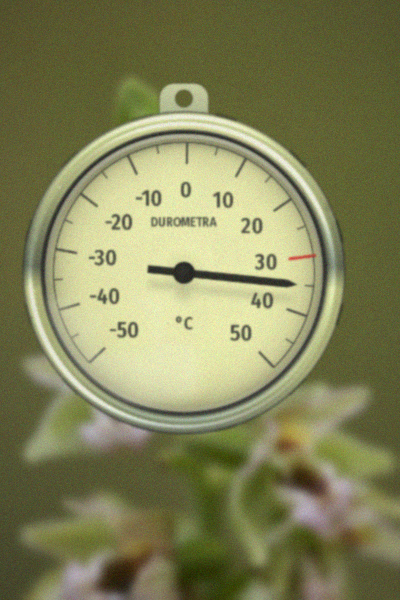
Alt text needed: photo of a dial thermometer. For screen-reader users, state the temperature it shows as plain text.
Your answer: 35 °C
